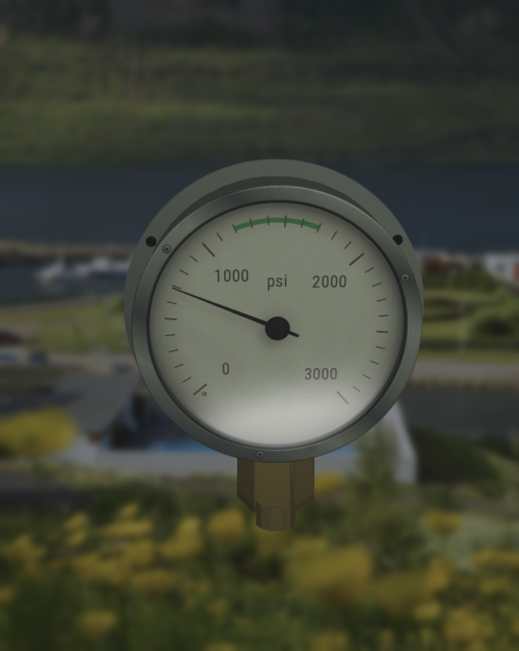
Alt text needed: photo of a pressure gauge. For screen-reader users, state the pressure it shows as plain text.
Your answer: 700 psi
